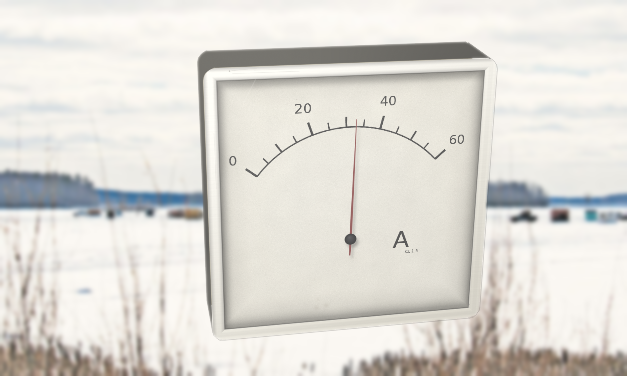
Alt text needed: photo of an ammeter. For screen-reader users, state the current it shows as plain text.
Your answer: 32.5 A
